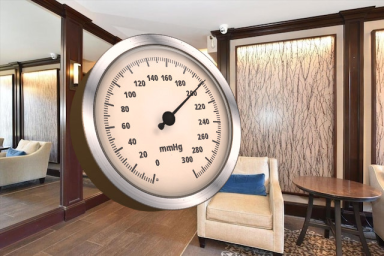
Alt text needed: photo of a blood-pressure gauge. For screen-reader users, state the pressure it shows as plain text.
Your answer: 200 mmHg
